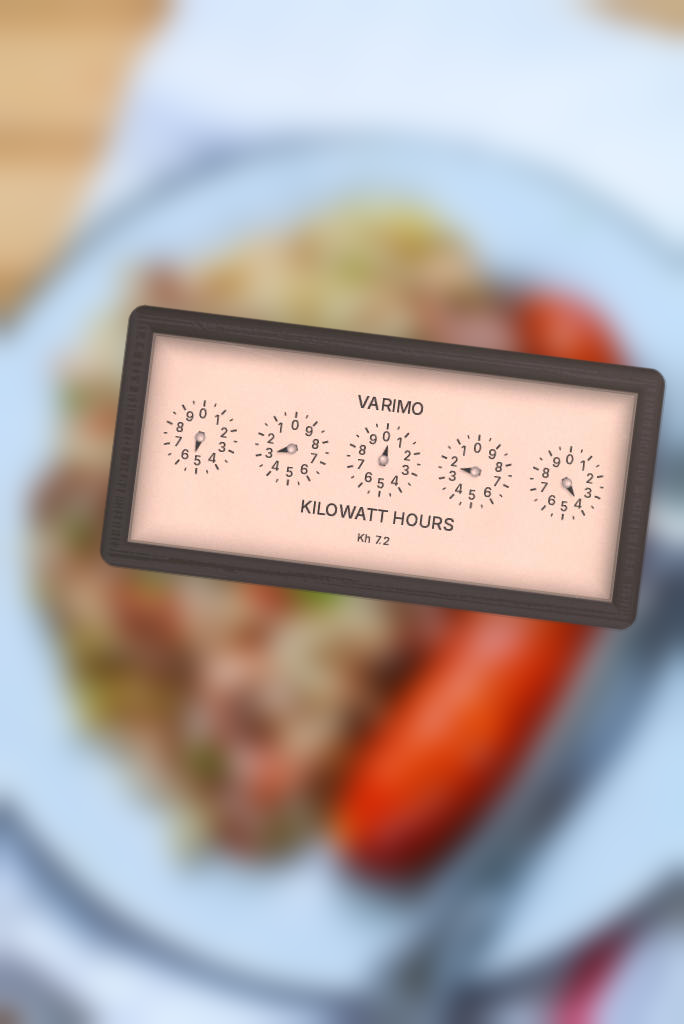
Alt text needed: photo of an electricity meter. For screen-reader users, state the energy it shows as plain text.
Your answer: 53024 kWh
